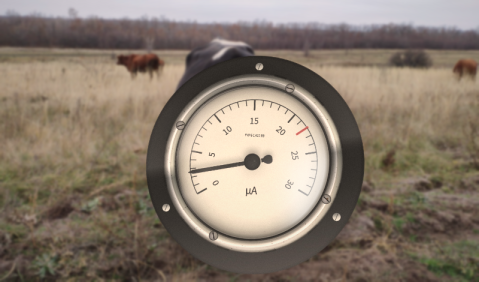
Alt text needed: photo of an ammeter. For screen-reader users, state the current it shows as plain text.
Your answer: 2.5 µA
